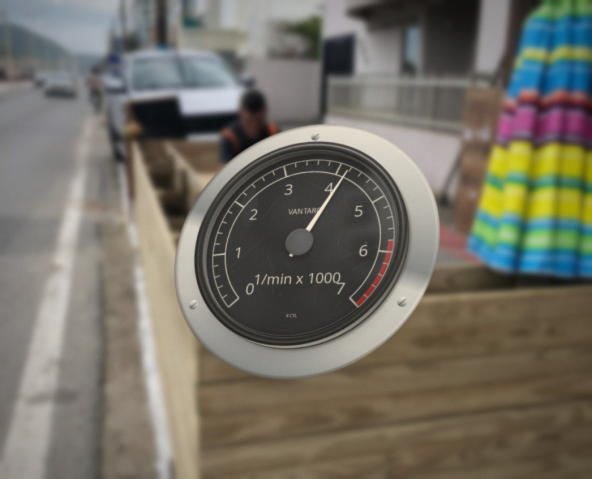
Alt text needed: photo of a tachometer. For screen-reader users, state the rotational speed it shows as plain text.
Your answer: 4200 rpm
